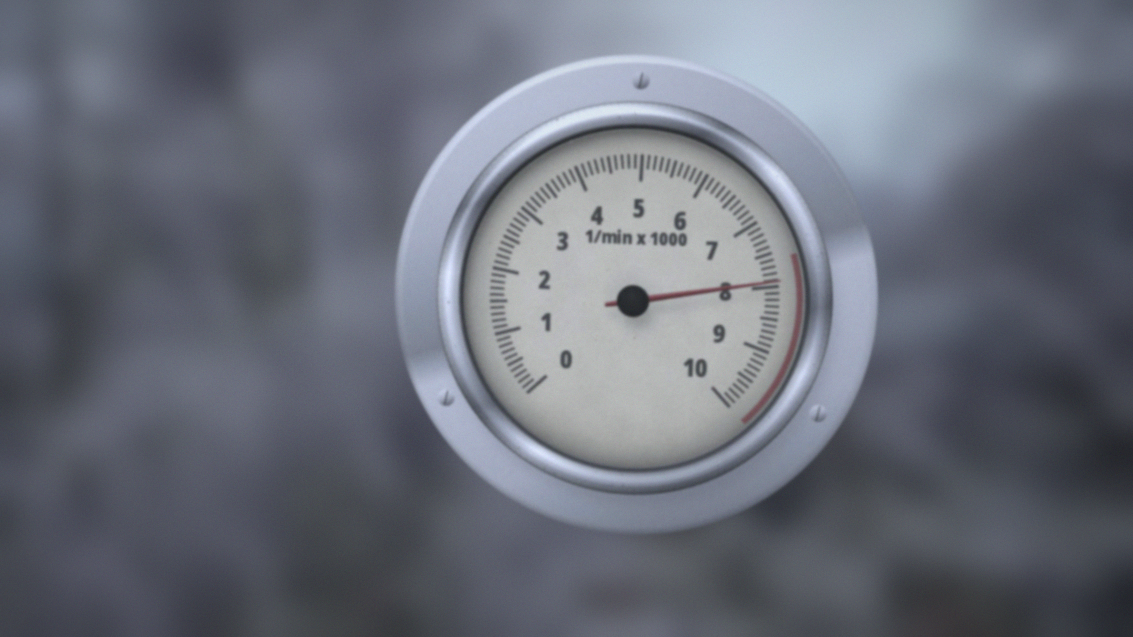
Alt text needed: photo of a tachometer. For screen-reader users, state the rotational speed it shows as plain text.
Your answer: 7900 rpm
